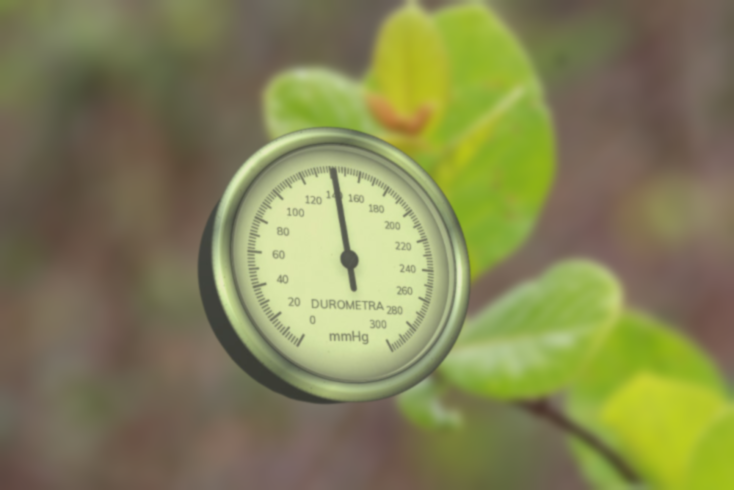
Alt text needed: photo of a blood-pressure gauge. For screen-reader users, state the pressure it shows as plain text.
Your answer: 140 mmHg
